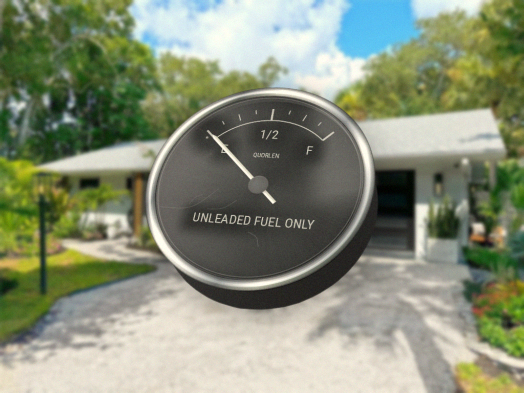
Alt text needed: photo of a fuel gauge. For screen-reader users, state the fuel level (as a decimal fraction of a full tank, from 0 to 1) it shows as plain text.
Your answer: 0
